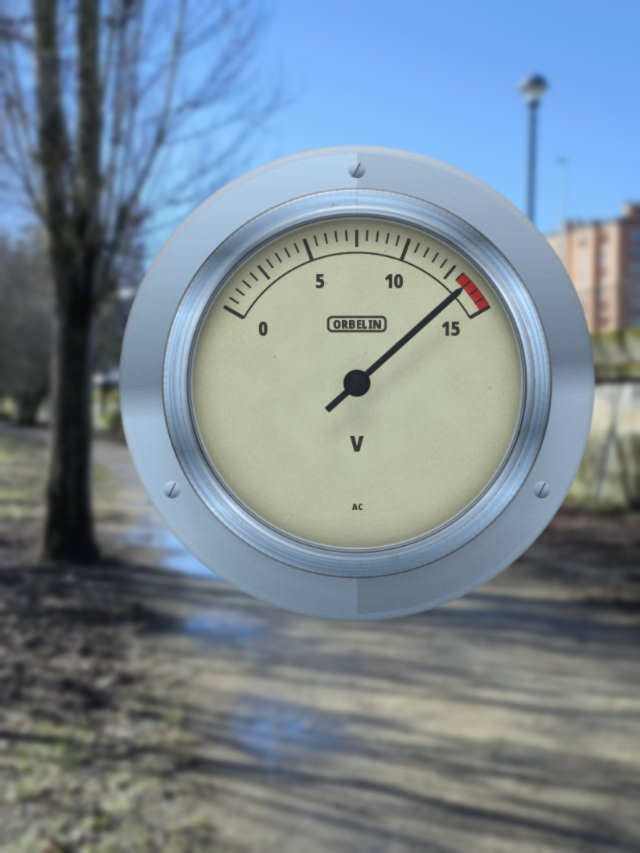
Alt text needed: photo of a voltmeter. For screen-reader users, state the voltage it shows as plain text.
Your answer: 13.5 V
